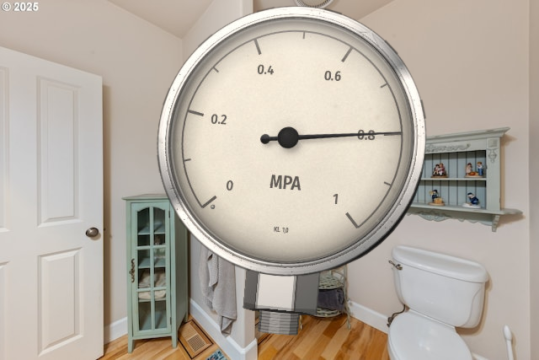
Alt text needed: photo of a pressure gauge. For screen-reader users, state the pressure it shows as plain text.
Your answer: 0.8 MPa
